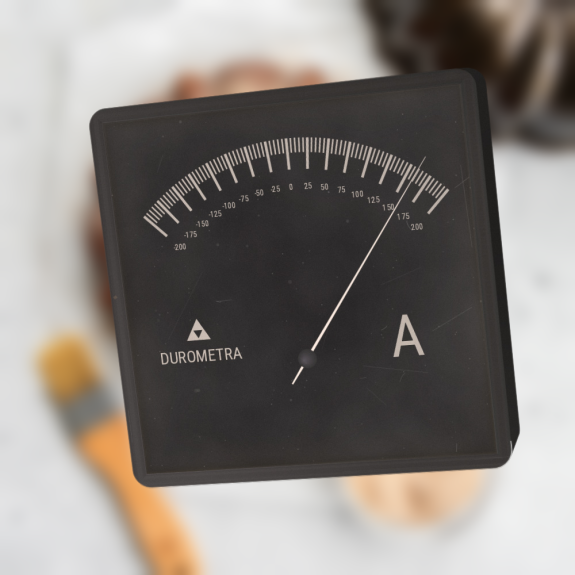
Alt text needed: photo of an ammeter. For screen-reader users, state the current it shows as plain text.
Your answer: 160 A
